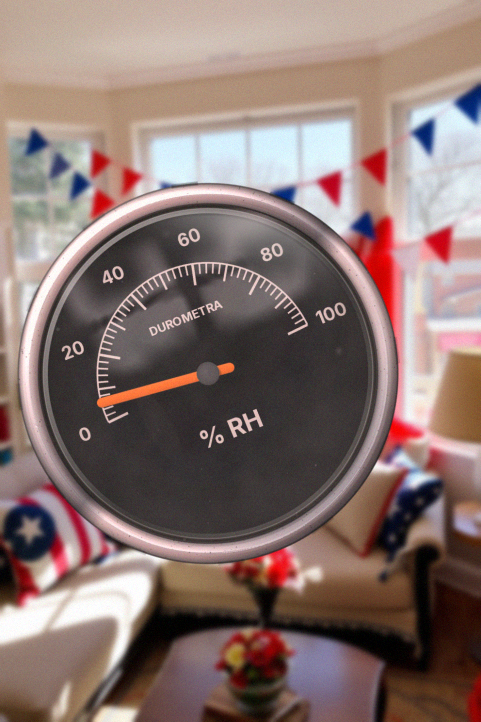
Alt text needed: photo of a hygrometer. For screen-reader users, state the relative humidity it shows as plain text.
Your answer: 6 %
